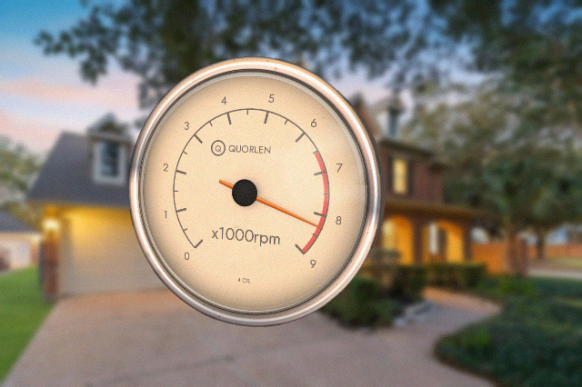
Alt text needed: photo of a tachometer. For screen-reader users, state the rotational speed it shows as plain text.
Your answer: 8250 rpm
